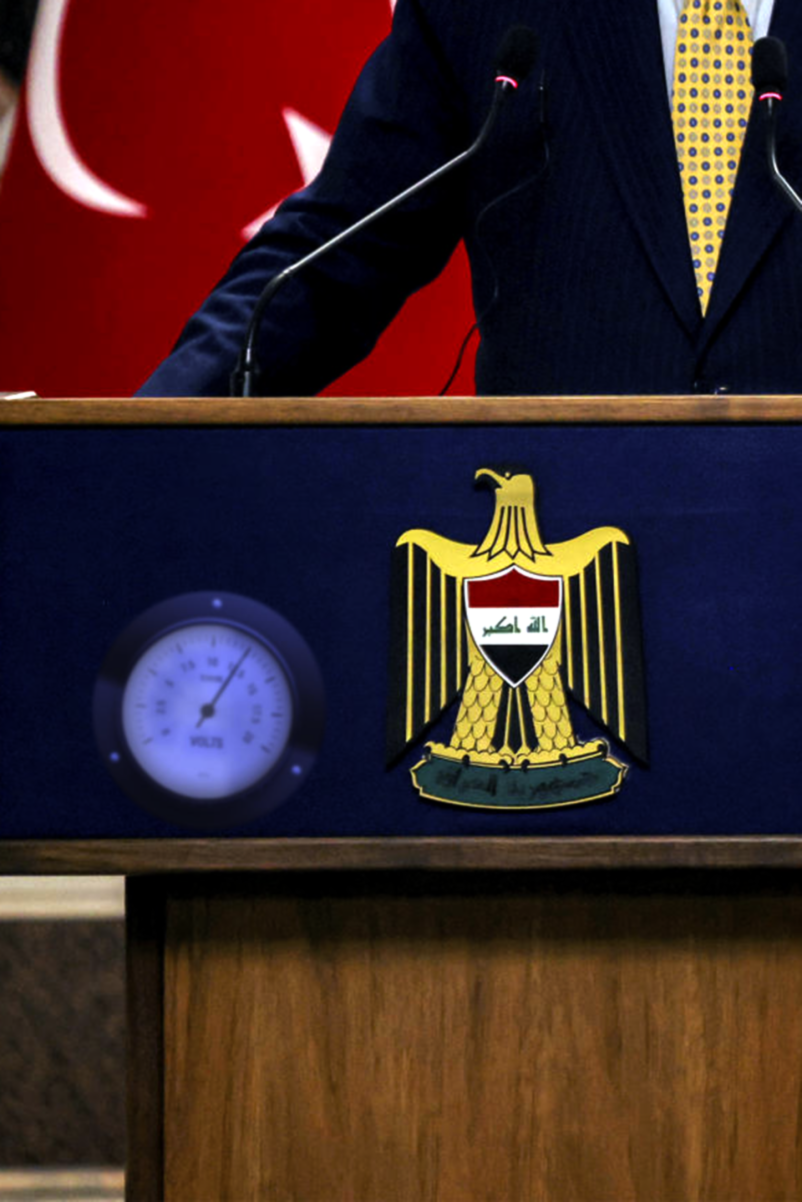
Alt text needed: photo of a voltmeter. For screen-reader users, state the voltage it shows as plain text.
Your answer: 12.5 V
